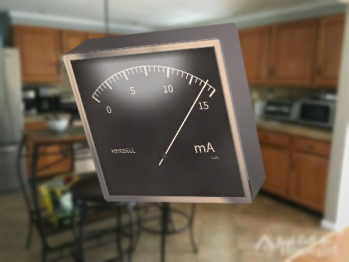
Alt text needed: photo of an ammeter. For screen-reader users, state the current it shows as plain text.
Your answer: 14 mA
